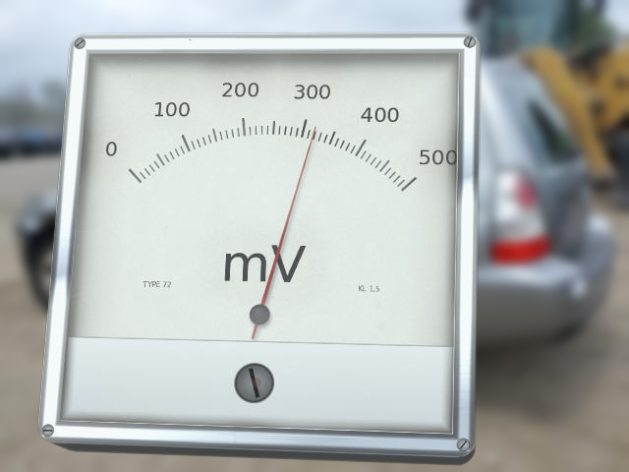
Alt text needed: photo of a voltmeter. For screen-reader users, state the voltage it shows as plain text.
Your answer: 320 mV
